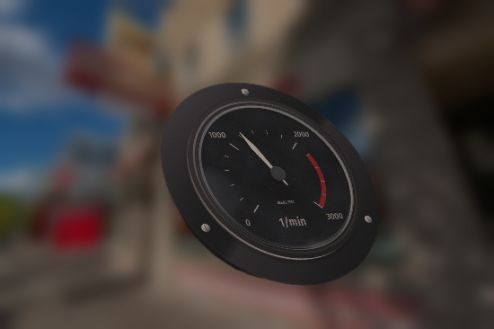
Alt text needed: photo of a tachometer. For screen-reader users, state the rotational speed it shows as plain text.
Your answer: 1200 rpm
